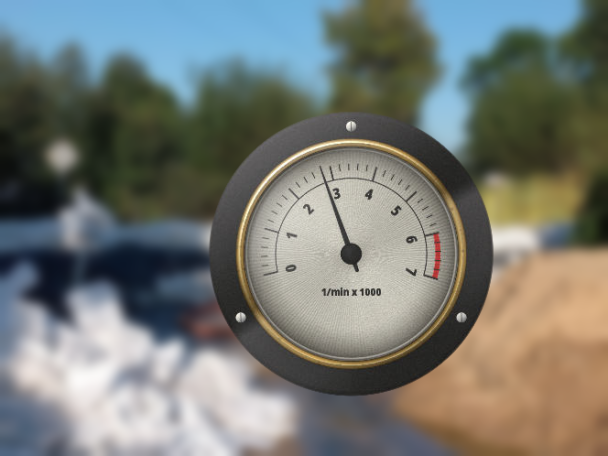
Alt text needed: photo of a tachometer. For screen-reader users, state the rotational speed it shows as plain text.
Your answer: 2800 rpm
